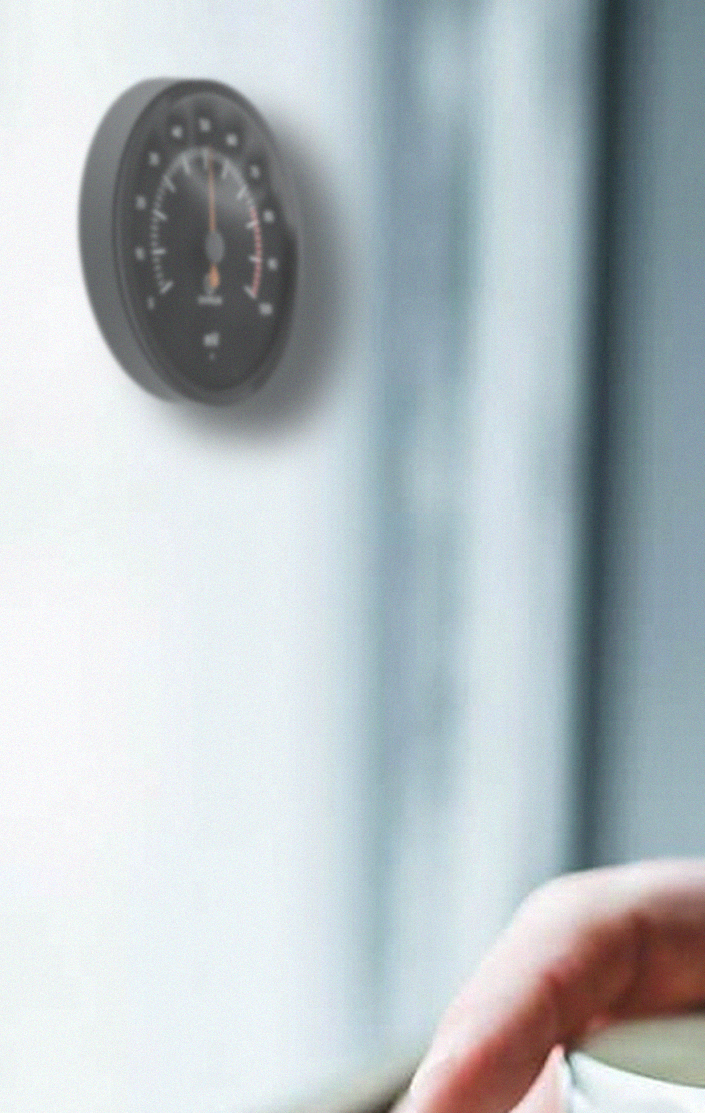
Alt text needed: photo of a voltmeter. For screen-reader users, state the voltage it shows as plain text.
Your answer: 50 mV
